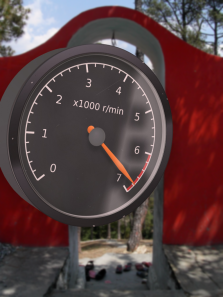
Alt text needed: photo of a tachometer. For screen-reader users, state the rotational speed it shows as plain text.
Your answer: 6800 rpm
